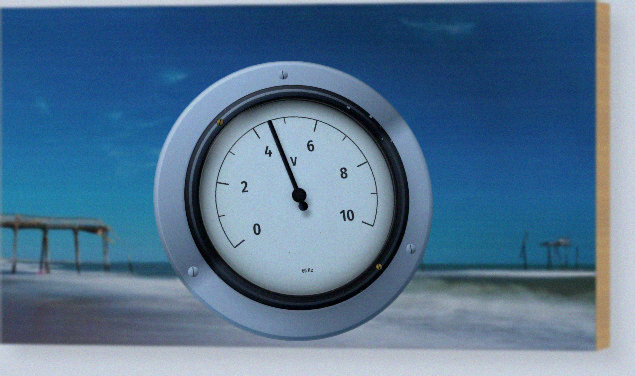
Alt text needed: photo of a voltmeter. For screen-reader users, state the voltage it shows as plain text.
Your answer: 4.5 V
